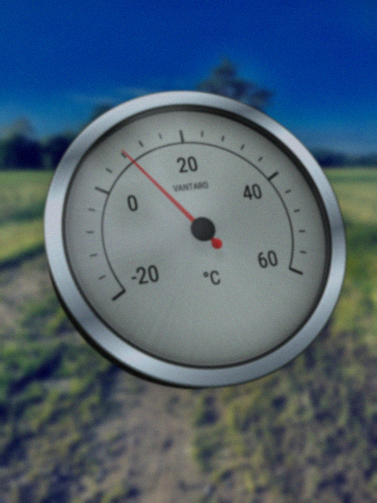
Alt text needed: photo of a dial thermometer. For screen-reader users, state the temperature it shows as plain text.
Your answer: 8 °C
